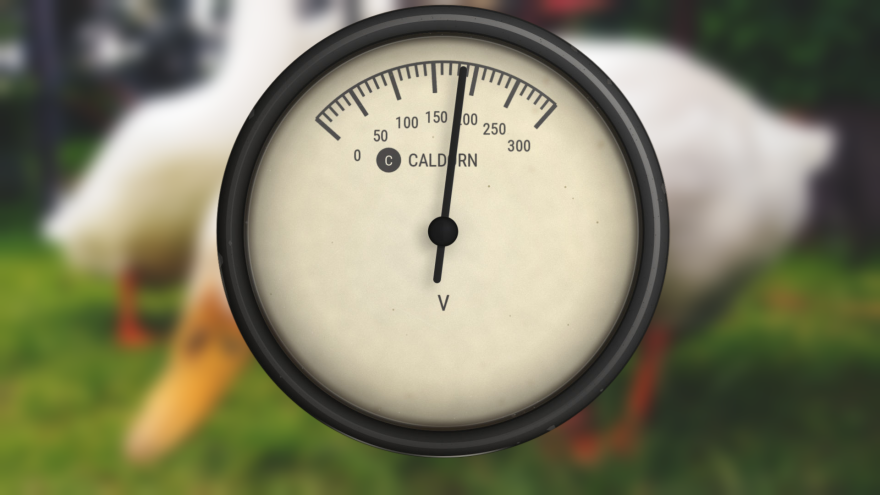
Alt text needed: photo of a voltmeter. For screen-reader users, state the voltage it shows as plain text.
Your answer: 185 V
